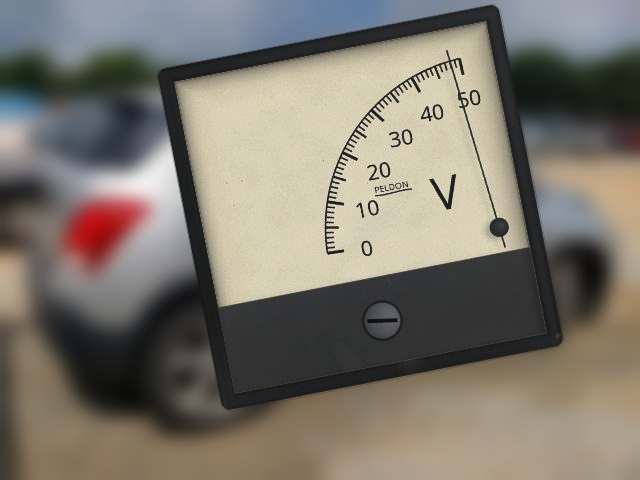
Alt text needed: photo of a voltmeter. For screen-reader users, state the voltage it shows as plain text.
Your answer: 48 V
